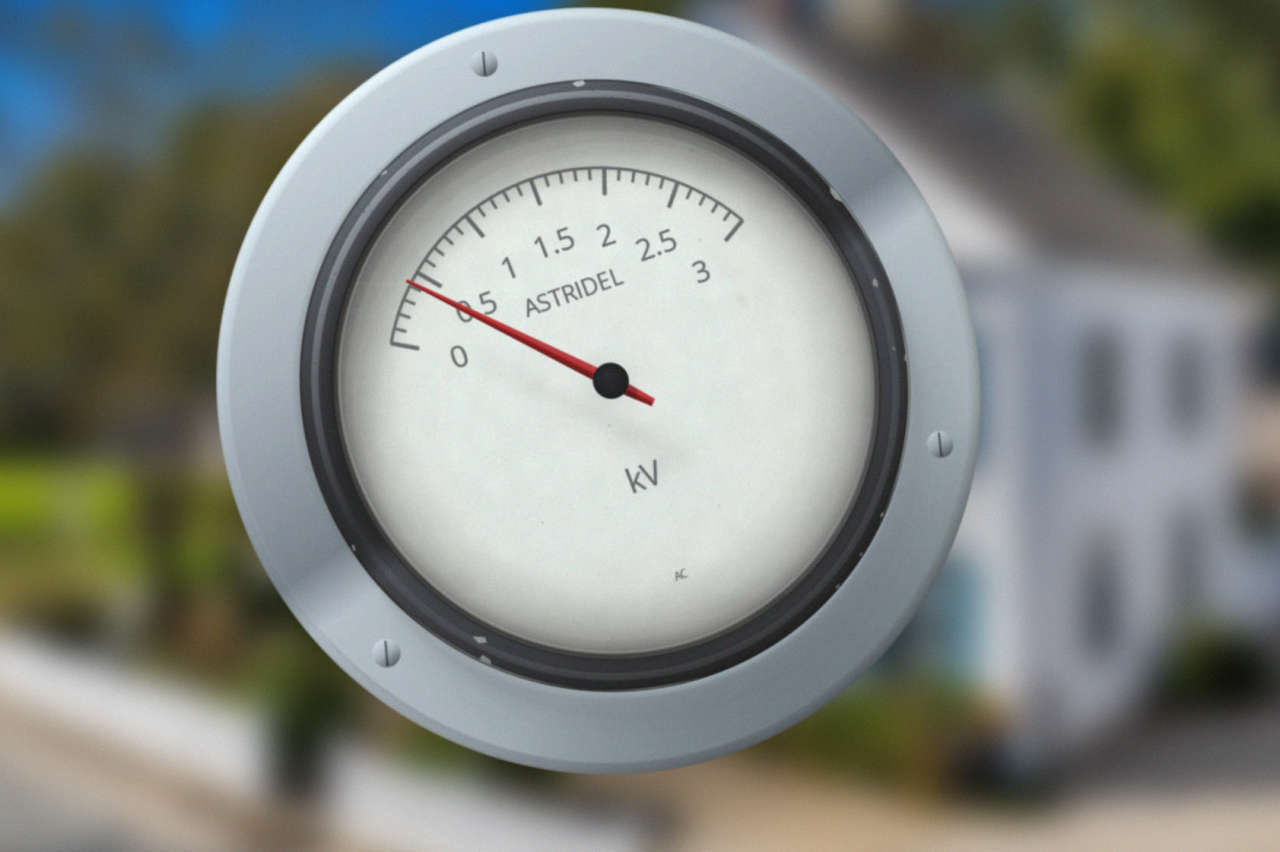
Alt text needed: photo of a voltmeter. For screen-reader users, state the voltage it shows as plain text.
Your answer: 0.4 kV
